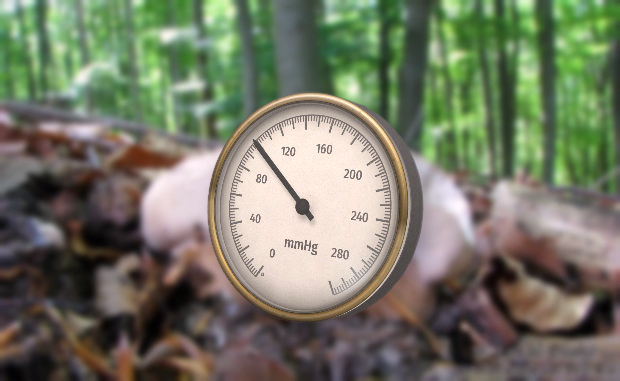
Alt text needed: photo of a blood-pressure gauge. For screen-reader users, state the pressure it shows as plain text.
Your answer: 100 mmHg
